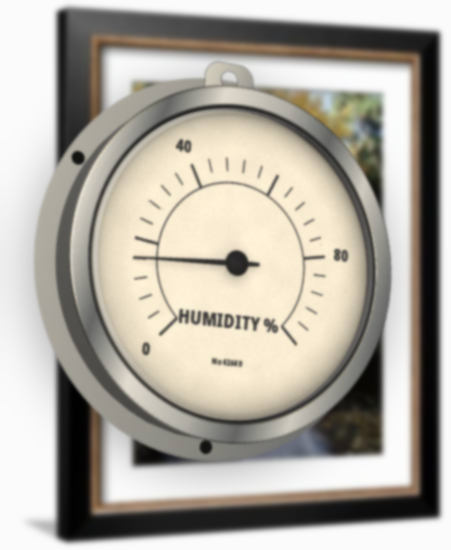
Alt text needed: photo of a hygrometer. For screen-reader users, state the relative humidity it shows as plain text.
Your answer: 16 %
